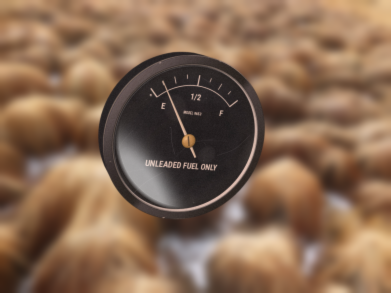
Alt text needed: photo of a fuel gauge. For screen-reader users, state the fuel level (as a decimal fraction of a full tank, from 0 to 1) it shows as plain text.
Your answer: 0.125
